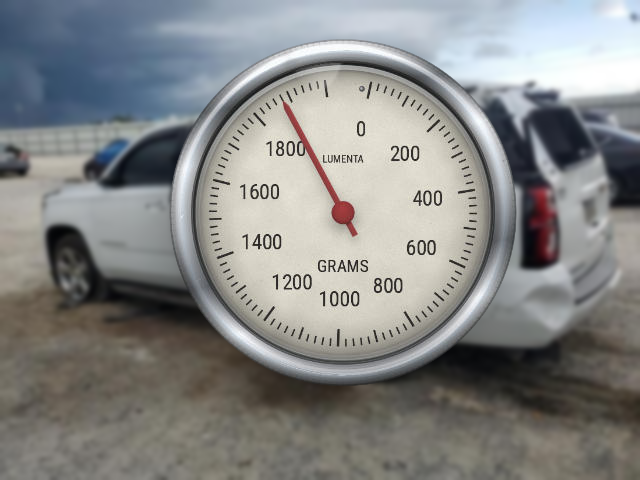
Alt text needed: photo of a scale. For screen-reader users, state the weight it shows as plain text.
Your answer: 1880 g
